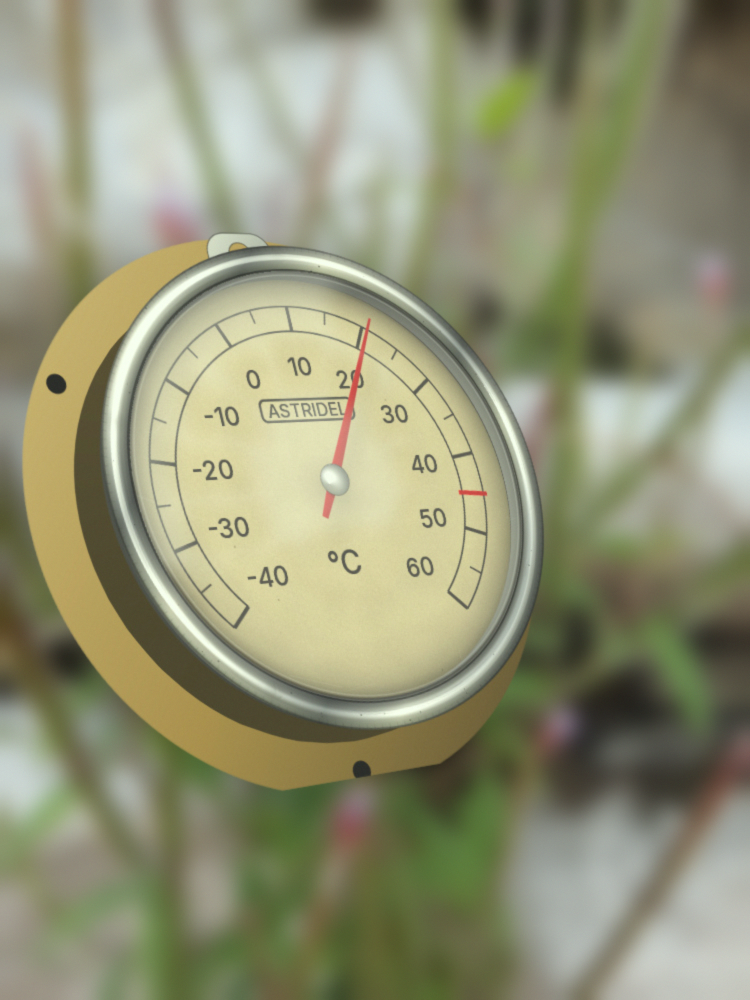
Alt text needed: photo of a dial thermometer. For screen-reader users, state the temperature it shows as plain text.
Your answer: 20 °C
